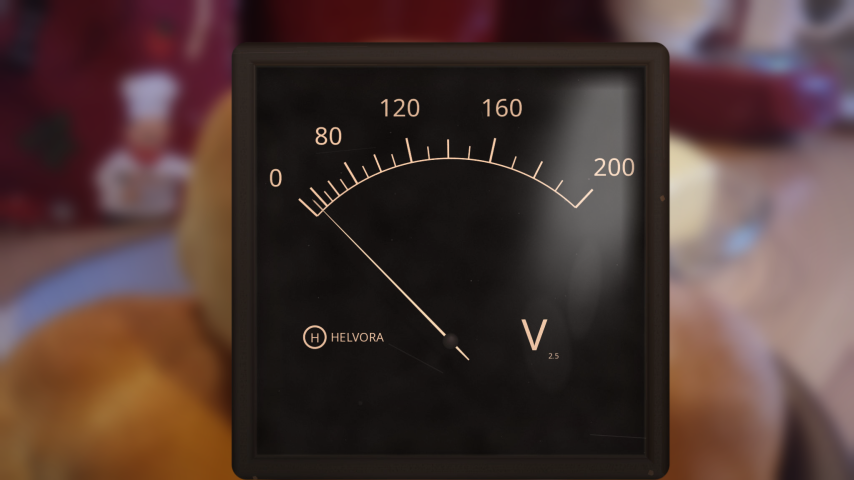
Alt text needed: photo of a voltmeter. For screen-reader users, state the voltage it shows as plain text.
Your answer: 30 V
